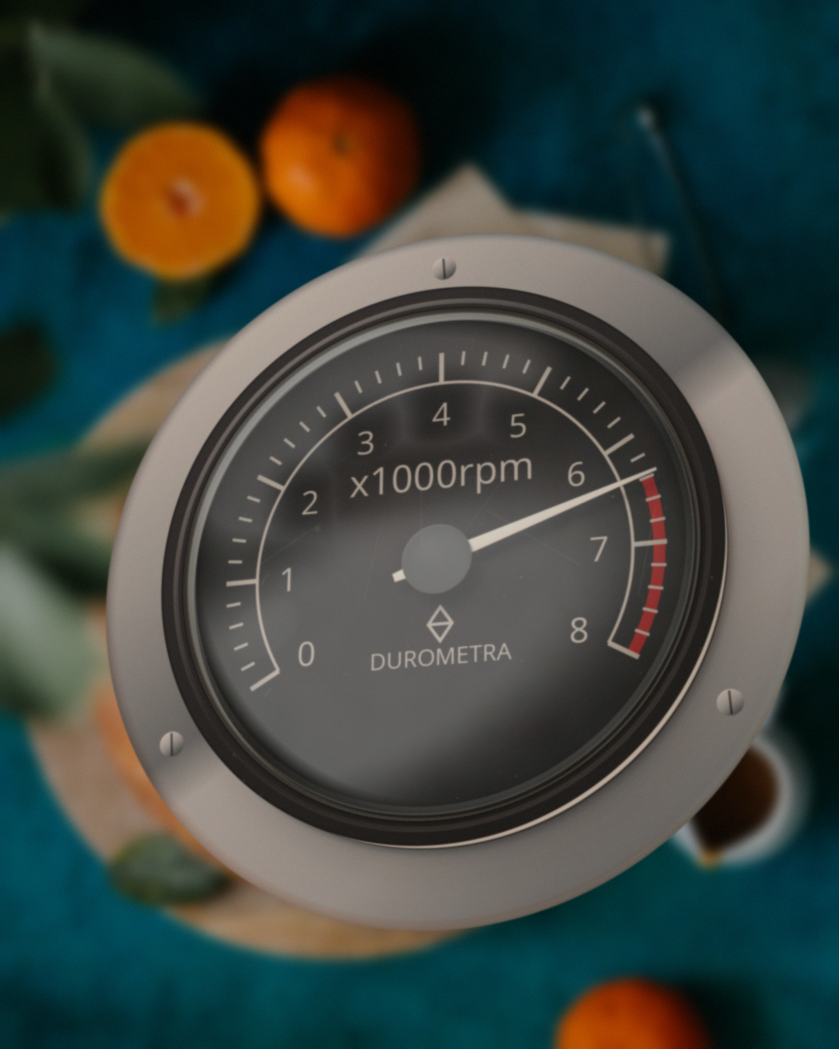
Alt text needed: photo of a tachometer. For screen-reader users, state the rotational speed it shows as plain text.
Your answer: 6400 rpm
